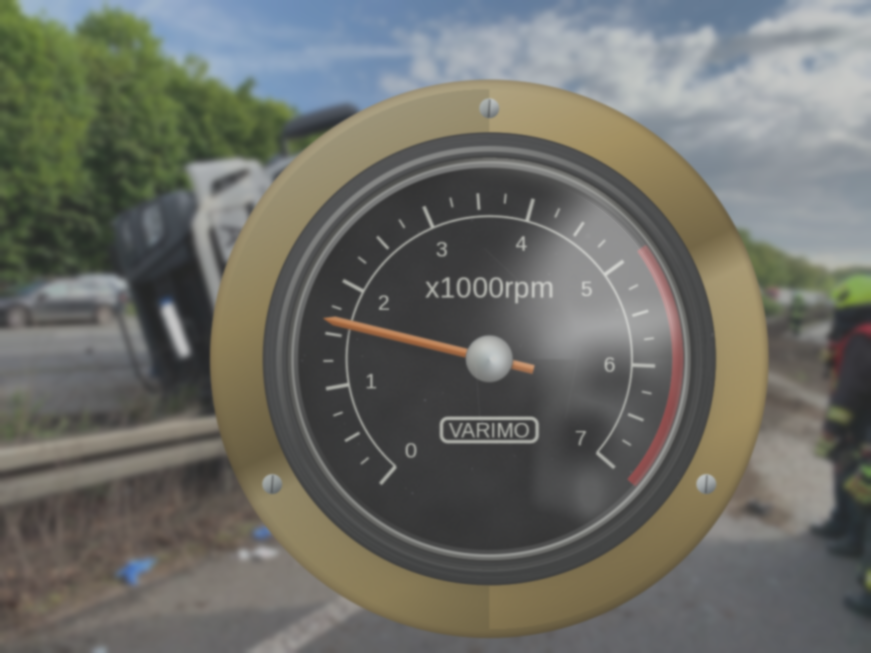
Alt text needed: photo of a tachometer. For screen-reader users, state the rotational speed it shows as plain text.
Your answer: 1625 rpm
